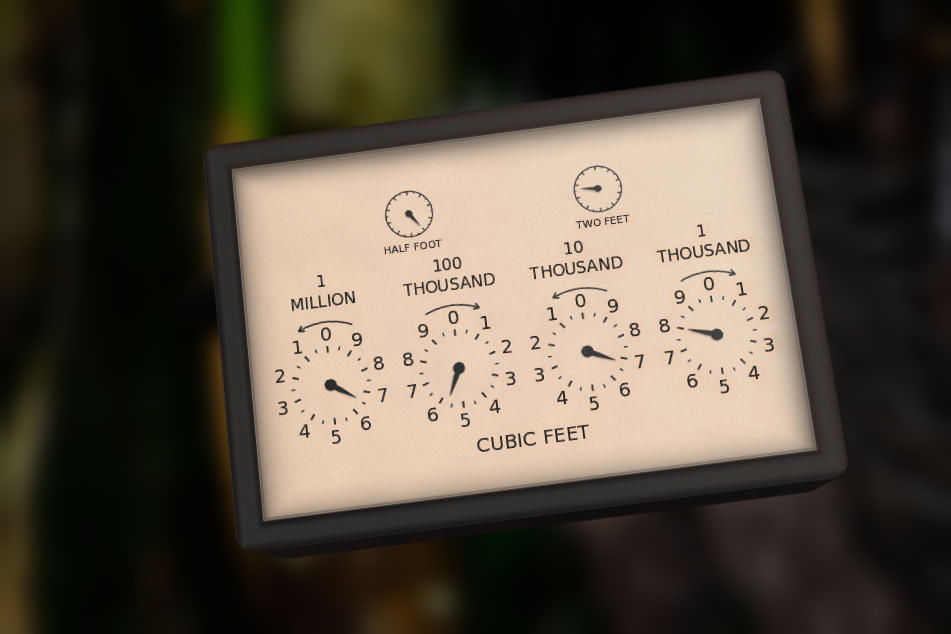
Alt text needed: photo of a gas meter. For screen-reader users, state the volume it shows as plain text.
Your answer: 656800 ft³
